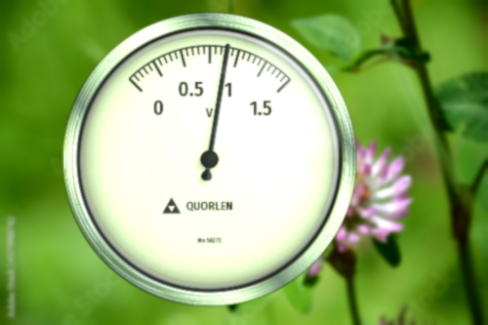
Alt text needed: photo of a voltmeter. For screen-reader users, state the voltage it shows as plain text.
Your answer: 0.9 V
